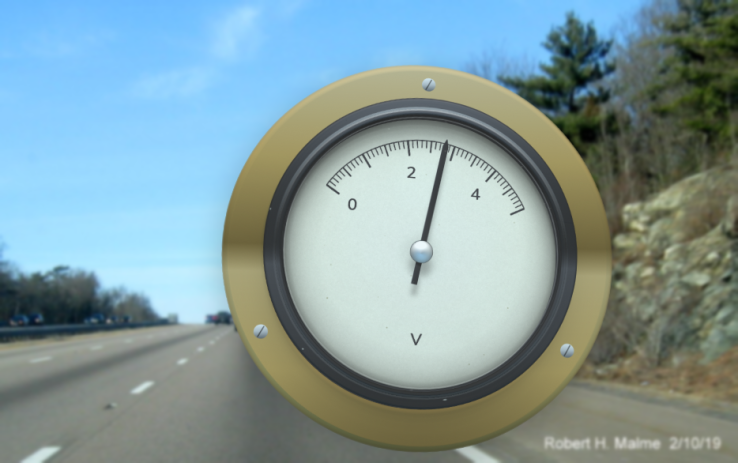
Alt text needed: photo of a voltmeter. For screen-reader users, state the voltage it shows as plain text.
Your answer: 2.8 V
